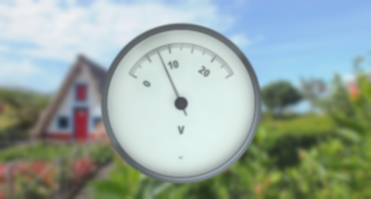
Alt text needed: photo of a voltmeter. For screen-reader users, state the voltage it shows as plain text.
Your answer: 7.5 V
